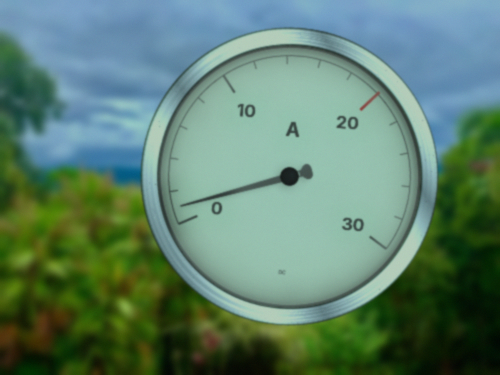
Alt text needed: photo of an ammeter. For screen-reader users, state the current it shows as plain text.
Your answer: 1 A
